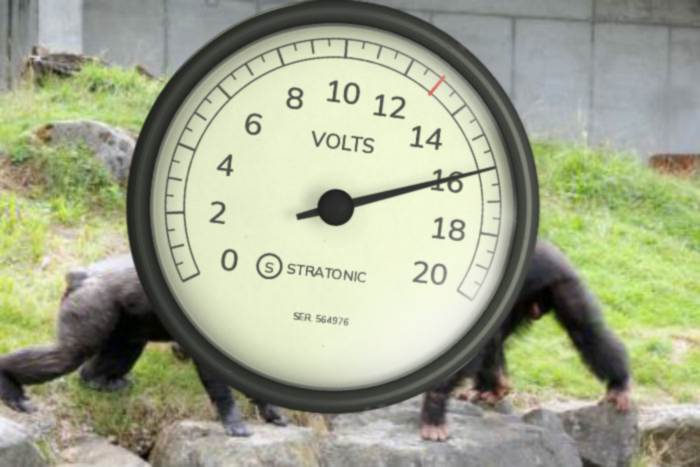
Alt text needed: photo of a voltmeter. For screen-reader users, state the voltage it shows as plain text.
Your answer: 16 V
